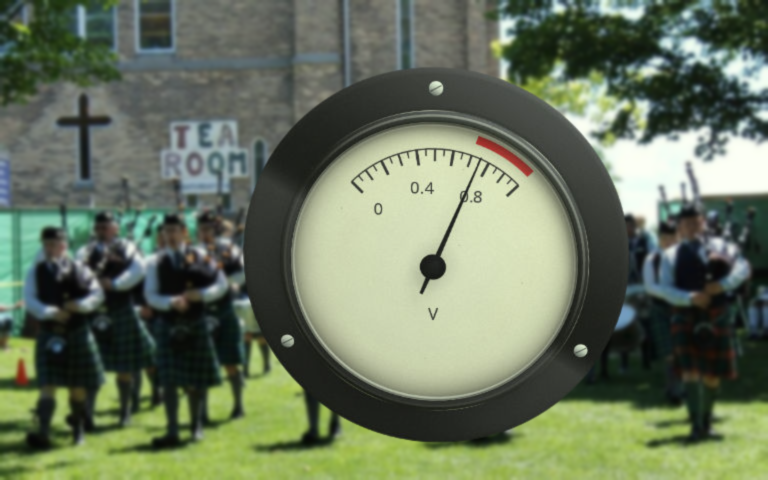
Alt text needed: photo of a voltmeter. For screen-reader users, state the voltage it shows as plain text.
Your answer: 0.75 V
